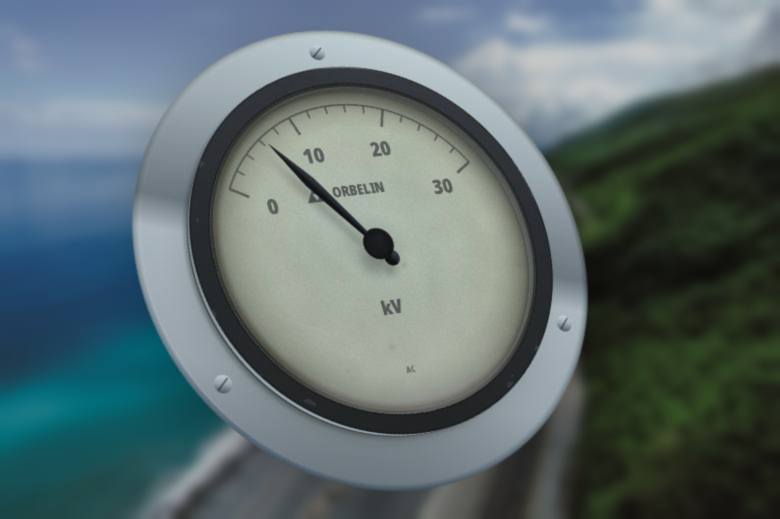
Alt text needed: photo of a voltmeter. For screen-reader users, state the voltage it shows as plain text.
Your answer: 6 kV
